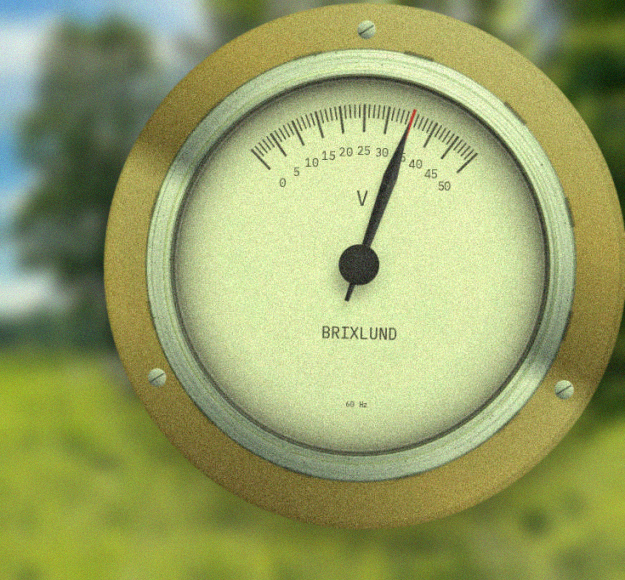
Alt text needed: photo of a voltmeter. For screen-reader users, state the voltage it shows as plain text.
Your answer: 35 V
